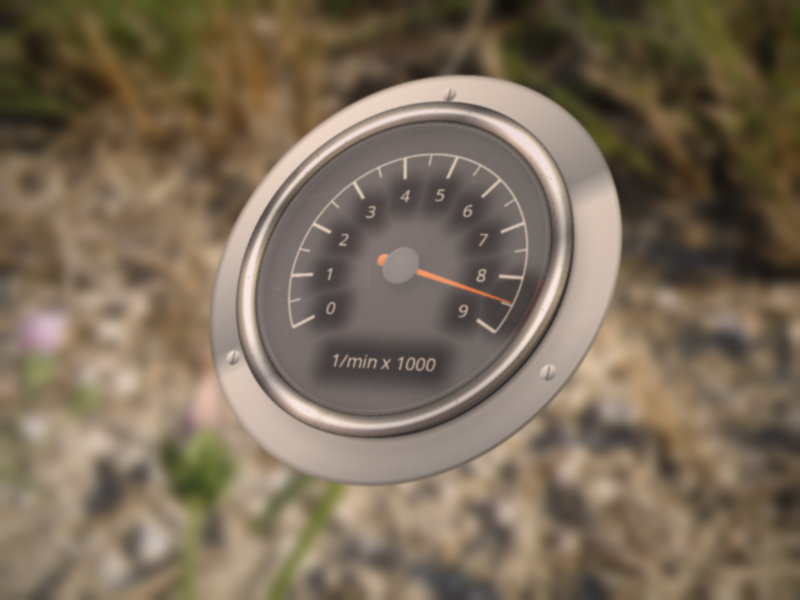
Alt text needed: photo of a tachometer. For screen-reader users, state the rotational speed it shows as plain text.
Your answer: 8500 rpm
